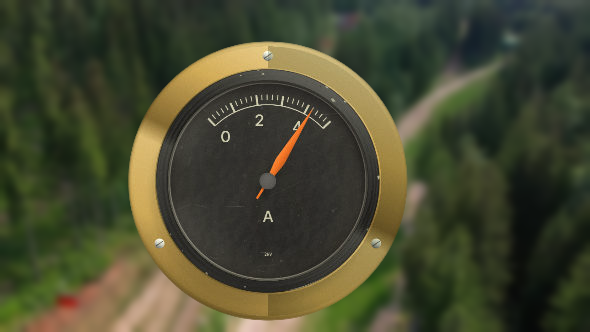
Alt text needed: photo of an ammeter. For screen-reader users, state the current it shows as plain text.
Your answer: 4.2 A
